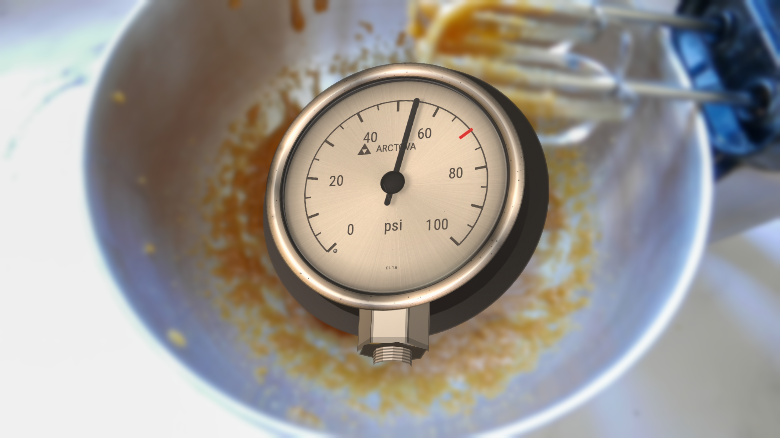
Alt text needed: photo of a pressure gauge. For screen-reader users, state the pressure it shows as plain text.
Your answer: 55 psi
